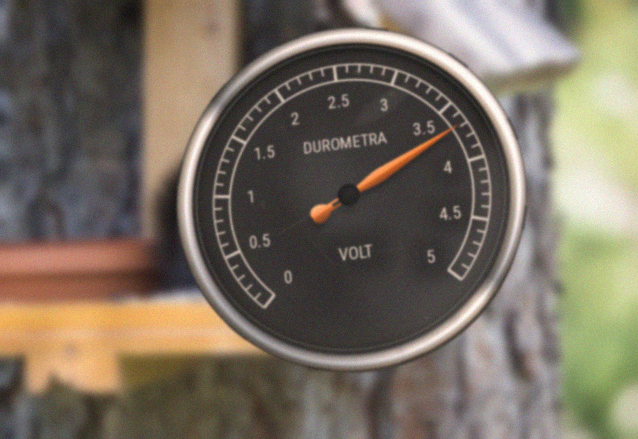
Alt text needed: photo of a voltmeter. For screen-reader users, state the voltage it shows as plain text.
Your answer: 3.7 V
